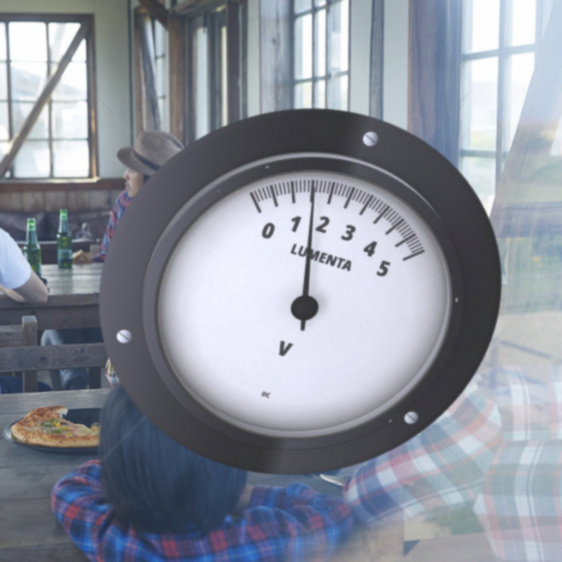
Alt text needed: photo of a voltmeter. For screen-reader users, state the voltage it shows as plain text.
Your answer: 1.5 V
